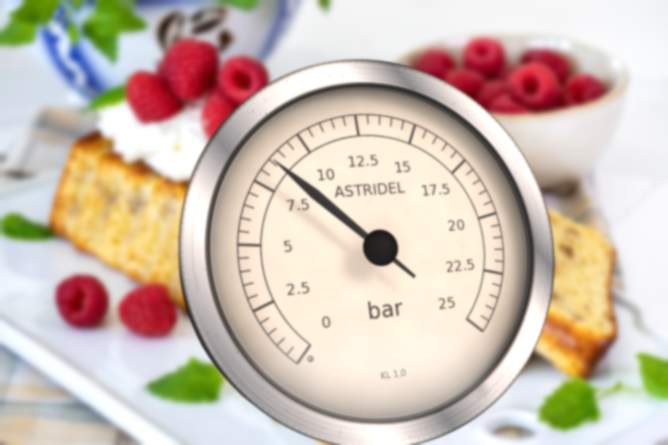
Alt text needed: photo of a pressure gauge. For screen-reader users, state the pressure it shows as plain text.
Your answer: 8.5 bar
